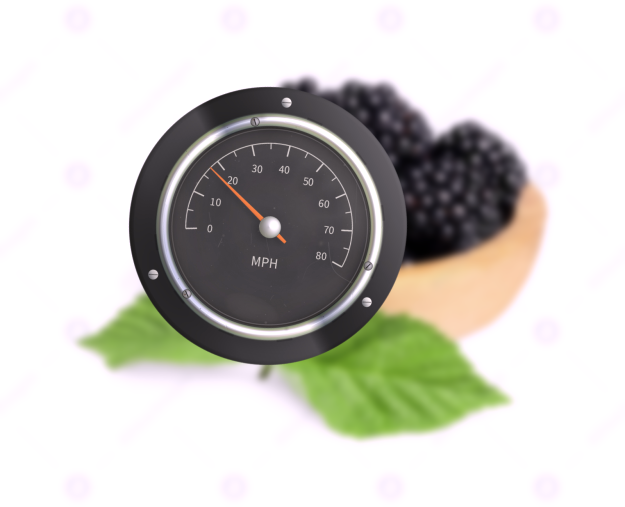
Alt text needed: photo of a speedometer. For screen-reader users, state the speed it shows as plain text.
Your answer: 17.5 mph
